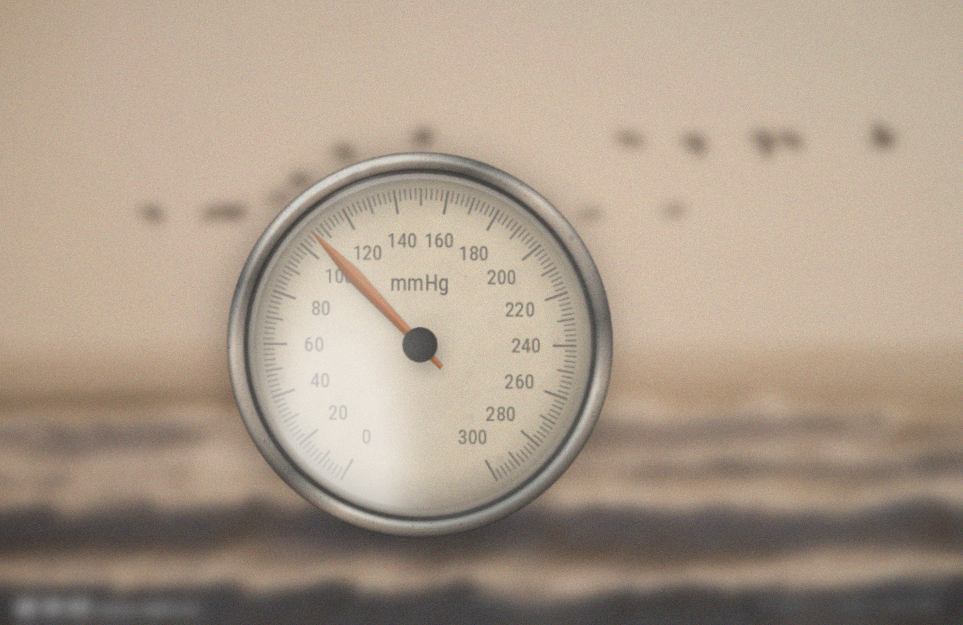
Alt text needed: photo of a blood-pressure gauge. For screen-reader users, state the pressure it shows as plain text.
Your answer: 106 mmHg
